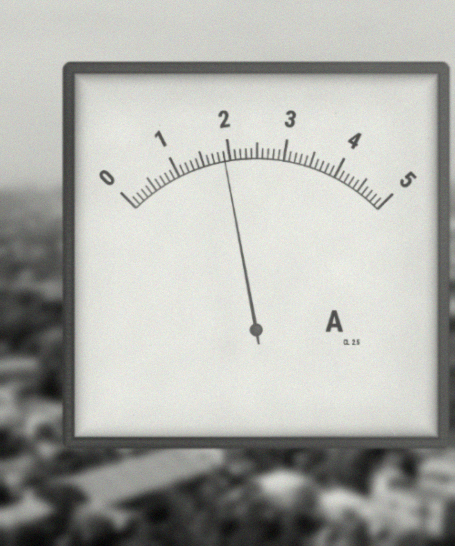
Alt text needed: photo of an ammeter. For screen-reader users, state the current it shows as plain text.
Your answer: 1.9 A
